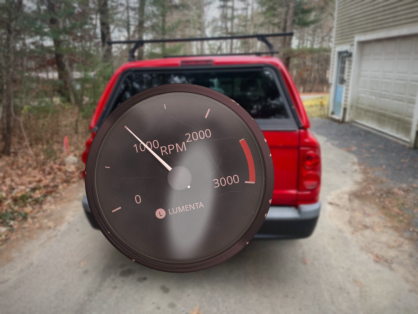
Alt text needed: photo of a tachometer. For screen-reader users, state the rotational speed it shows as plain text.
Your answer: 1000 rpm
